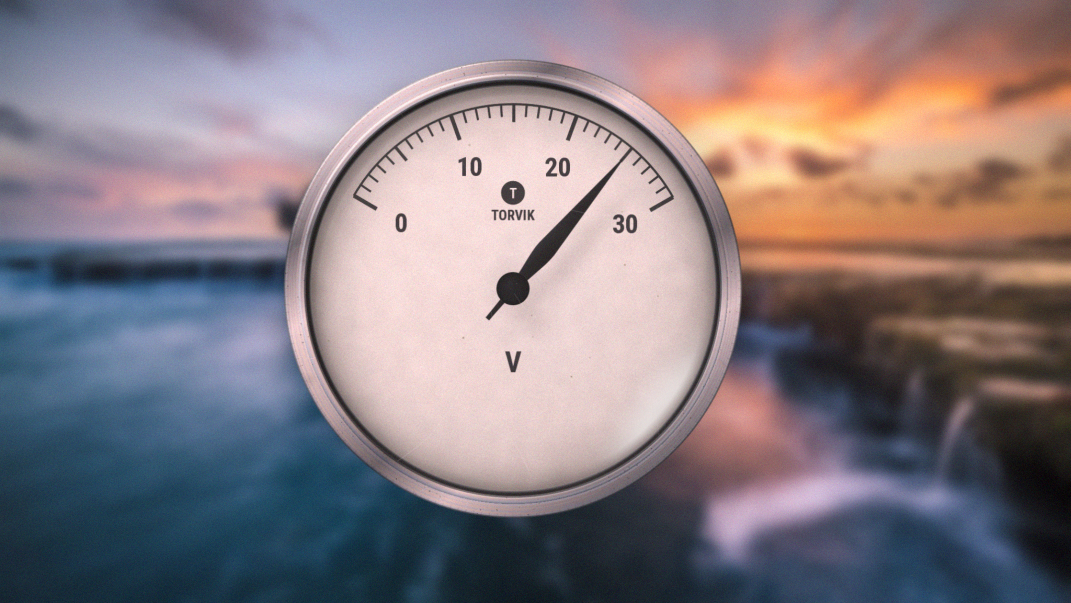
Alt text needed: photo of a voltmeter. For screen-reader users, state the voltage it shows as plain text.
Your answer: 25 V
